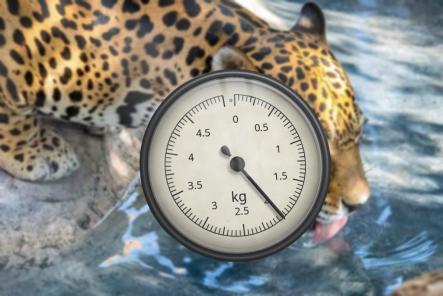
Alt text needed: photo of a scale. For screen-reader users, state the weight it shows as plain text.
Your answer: 2 kg
